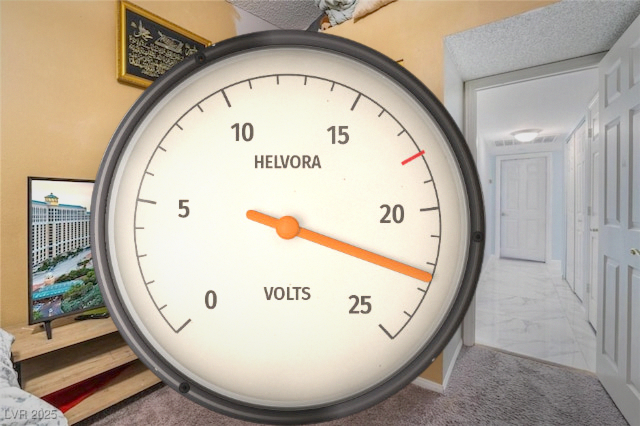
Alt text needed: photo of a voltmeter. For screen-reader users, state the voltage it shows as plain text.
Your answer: 22.5 V
